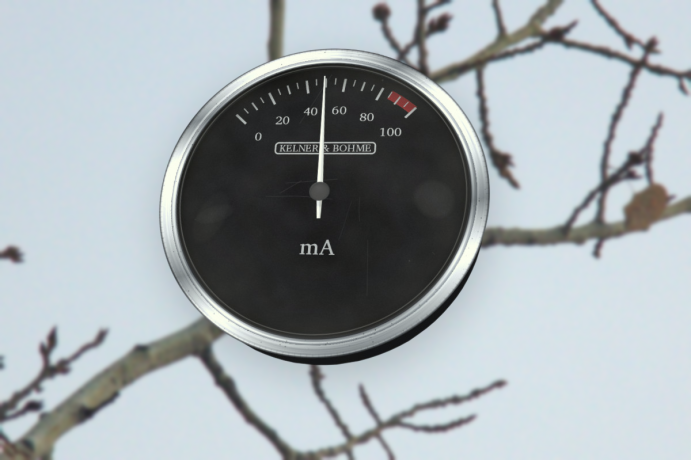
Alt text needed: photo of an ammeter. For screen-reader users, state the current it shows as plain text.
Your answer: 50 mA
